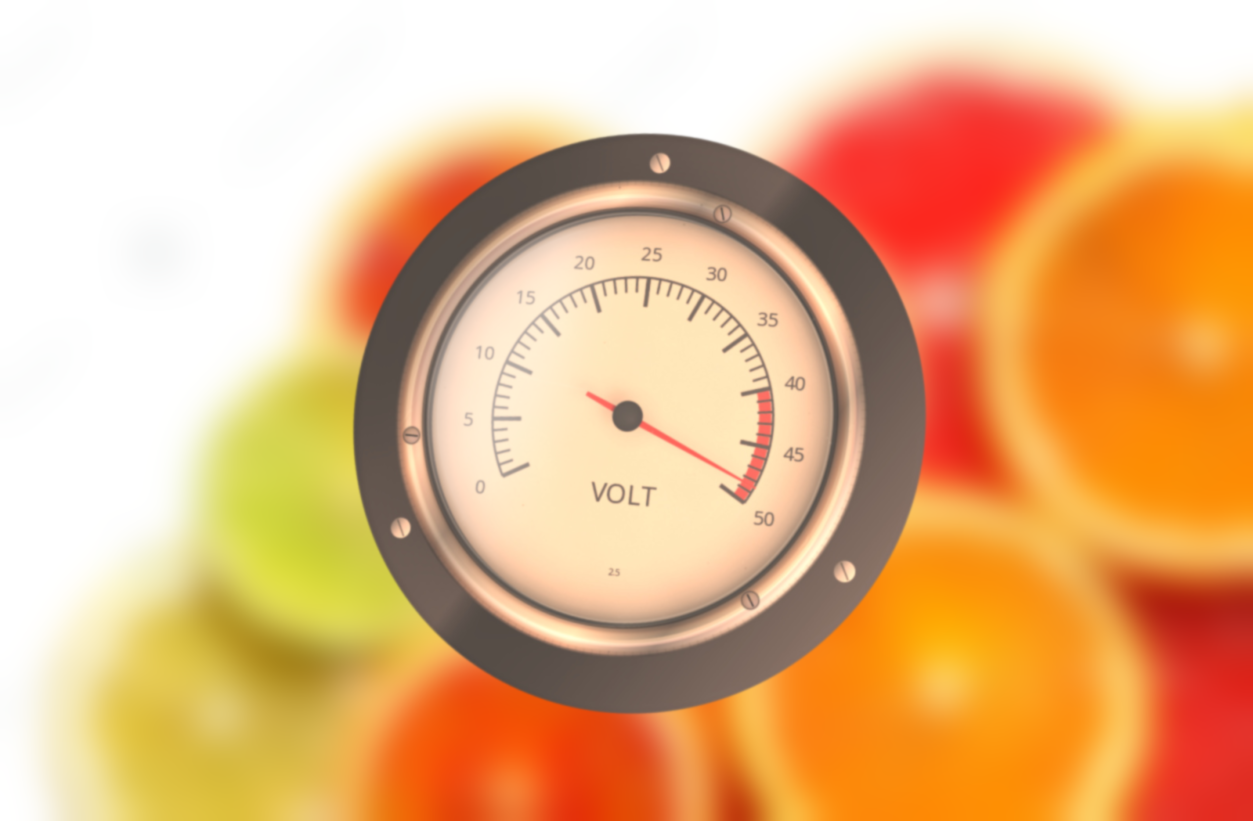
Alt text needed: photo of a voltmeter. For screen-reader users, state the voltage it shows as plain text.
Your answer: 48.5 V
